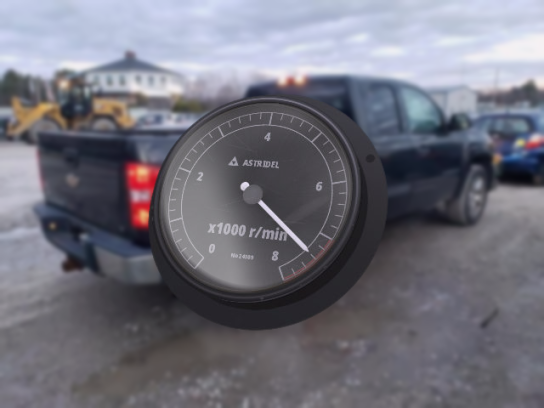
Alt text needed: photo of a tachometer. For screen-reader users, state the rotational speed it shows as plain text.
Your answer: 7400 rpm
